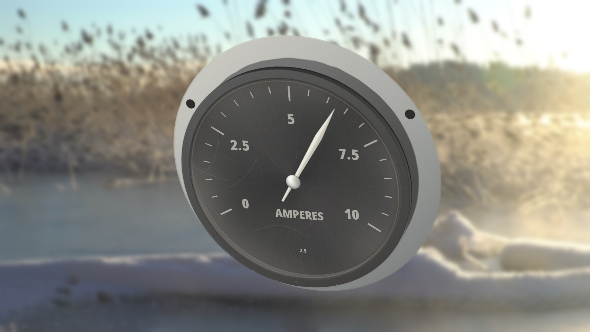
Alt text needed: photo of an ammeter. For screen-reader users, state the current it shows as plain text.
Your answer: 6.25 A
